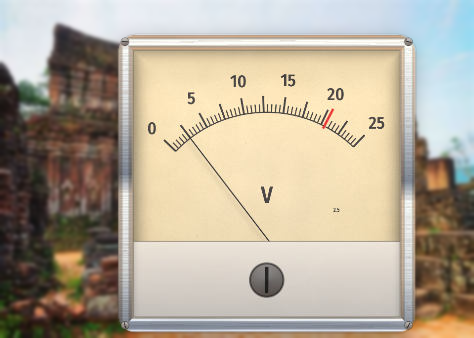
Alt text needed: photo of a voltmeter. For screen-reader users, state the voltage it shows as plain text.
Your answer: 2.5 V
